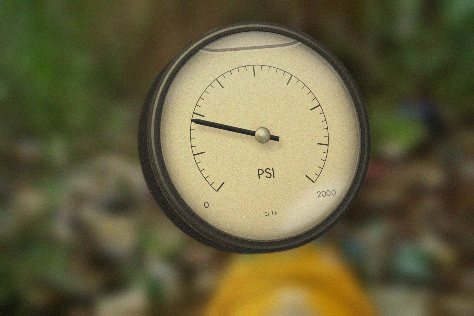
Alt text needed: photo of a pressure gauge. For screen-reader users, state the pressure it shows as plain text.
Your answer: 450 psi
